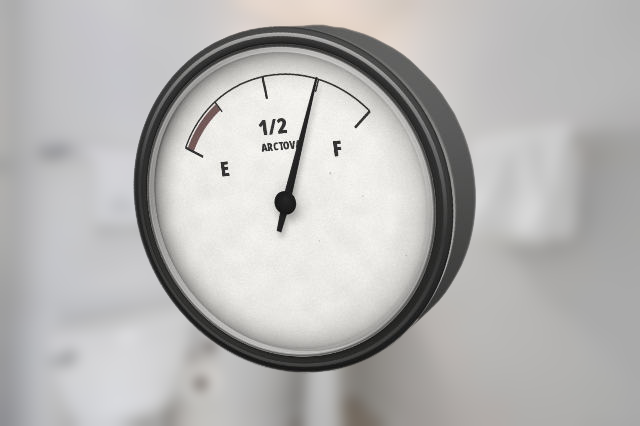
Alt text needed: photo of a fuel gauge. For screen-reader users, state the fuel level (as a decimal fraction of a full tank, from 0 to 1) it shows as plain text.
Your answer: 0.75
